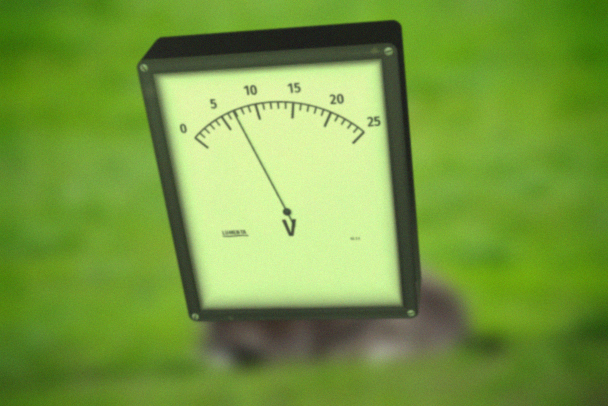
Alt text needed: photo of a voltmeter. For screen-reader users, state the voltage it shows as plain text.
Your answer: 7 V
